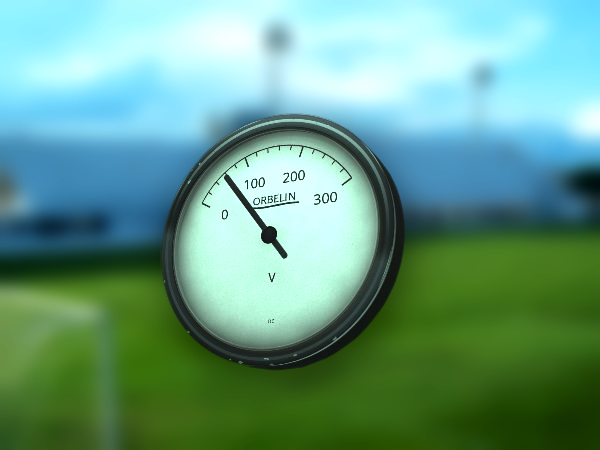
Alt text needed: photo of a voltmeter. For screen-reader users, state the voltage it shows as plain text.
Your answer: 60 V
